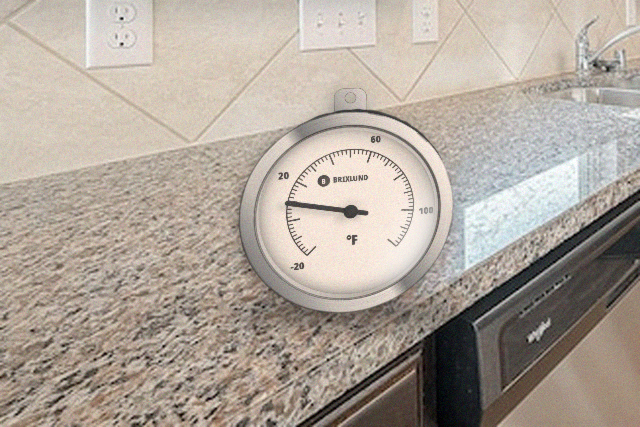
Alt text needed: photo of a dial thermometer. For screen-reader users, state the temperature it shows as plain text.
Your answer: 10 °F
